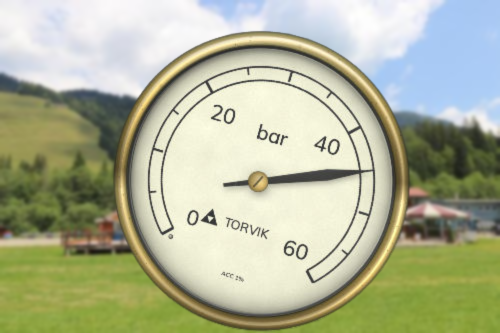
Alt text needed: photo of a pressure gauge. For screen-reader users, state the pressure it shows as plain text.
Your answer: 45 bar
